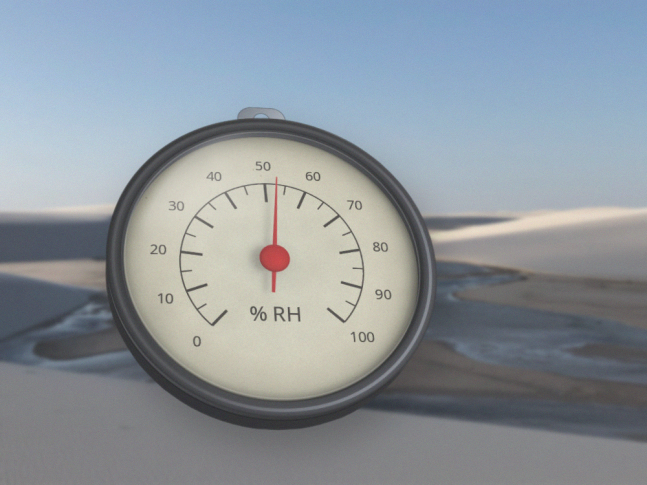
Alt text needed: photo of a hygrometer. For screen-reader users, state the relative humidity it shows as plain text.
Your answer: 52.5 %
